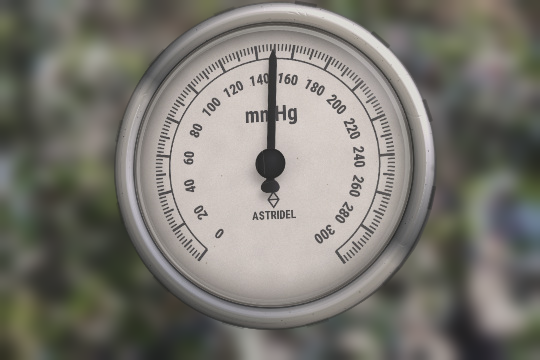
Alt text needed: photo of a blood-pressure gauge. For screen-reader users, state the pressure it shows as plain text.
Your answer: 150 mmHg
